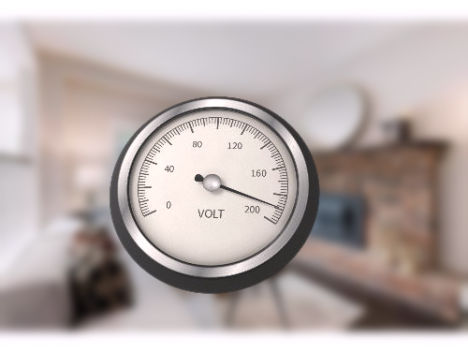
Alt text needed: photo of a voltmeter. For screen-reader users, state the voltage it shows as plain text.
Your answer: 190 V
